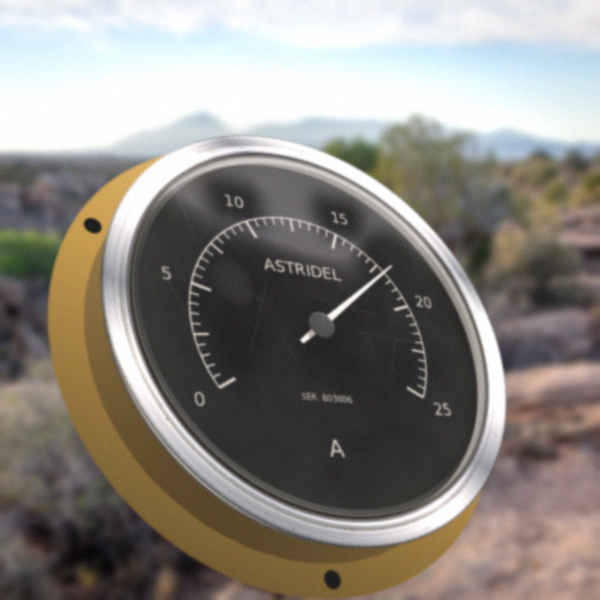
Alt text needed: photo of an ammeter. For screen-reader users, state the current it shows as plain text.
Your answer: 18 A
